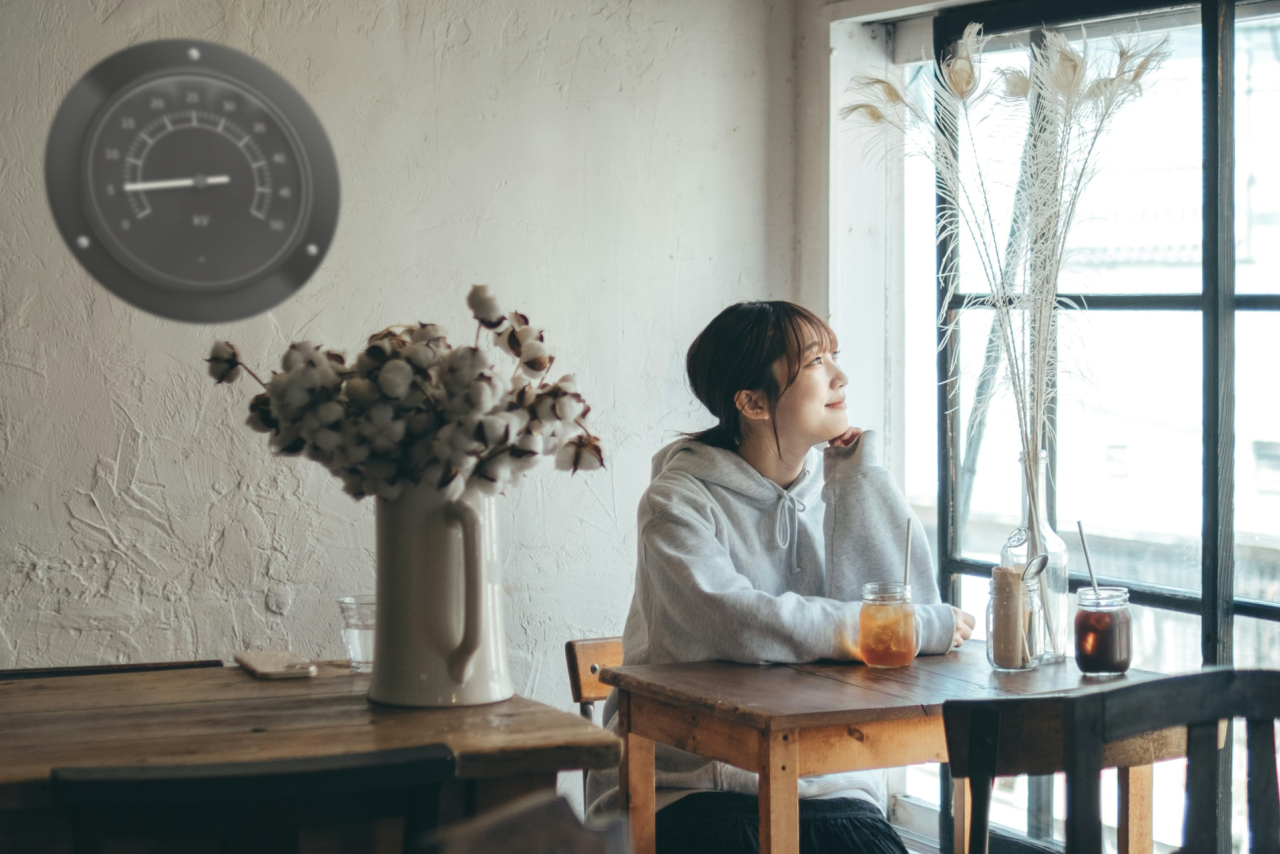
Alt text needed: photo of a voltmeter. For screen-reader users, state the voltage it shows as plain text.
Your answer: 5 kV
